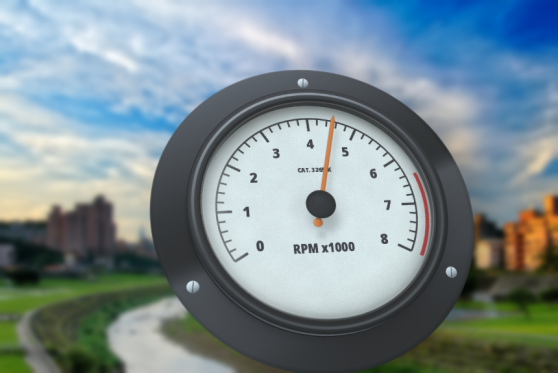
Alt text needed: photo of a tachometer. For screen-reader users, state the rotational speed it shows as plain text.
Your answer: 4500 rpm
